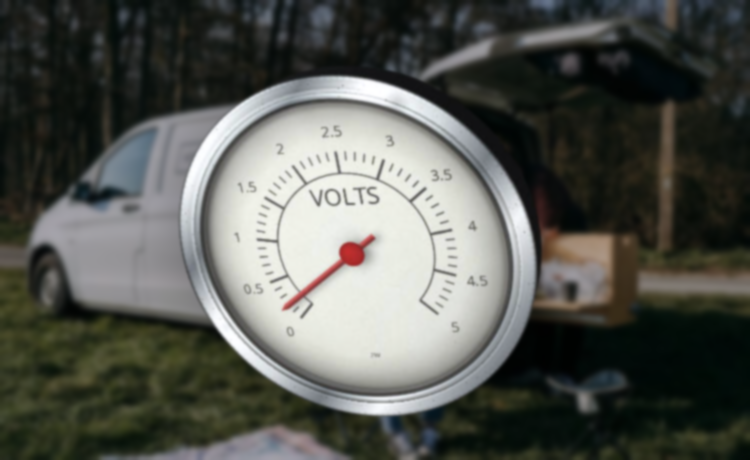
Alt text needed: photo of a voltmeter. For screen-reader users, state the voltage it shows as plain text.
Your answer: 0.2 V
